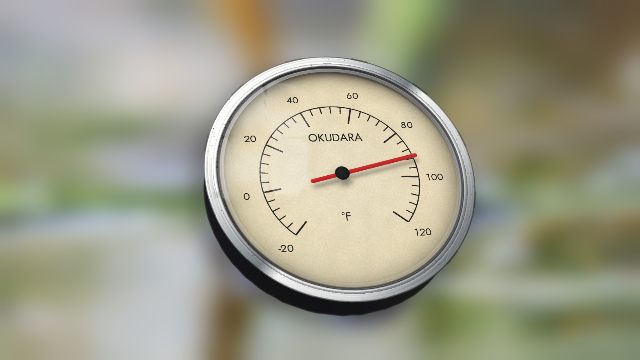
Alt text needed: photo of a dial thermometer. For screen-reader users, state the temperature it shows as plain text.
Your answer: 92 °F
